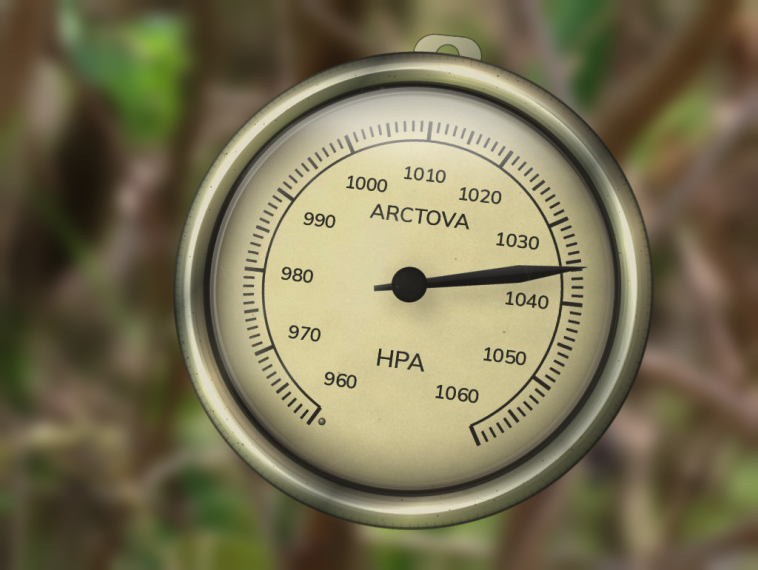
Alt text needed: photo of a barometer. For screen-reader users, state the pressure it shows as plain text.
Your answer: 1036 hPa
